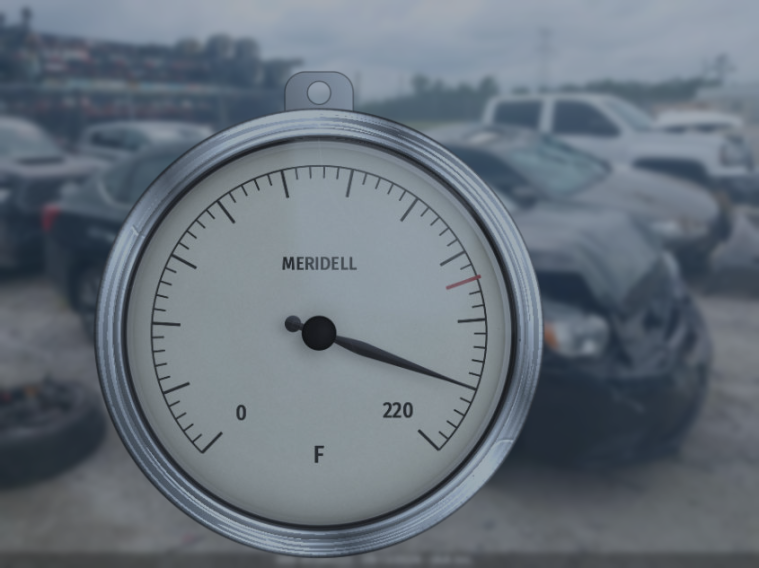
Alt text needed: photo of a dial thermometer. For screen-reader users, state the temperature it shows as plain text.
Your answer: 200 °F
